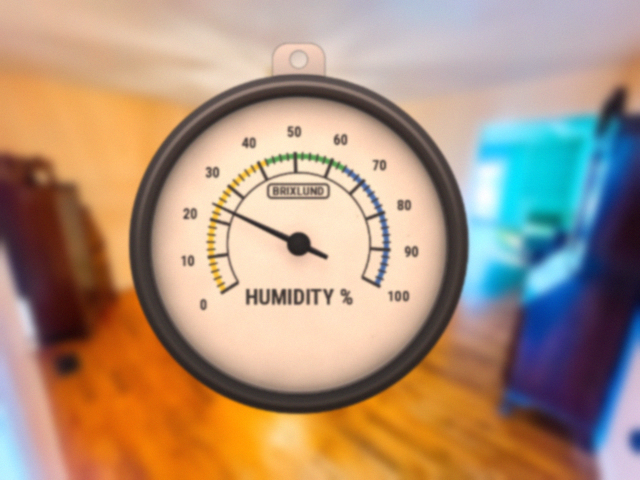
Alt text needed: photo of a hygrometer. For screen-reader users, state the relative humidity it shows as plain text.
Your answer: 24 %
